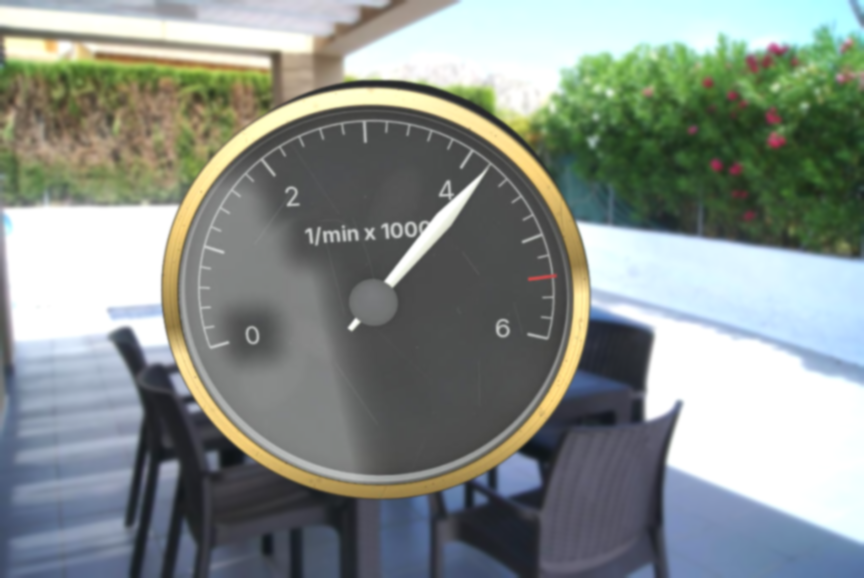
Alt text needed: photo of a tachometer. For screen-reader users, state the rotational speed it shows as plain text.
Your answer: 4200 rpm
